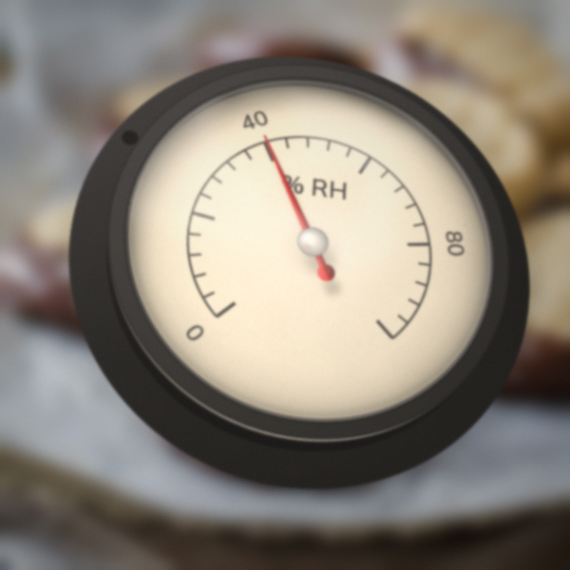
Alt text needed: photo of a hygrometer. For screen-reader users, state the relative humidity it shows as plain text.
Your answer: 40 %
